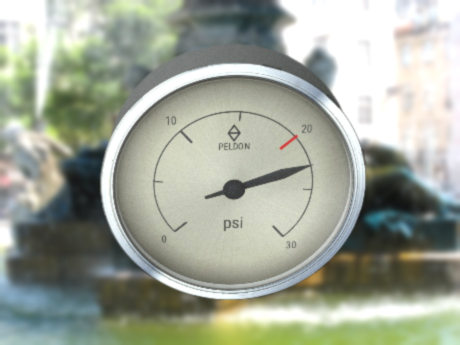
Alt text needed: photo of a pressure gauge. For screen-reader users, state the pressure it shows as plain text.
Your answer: 22.5 psi
